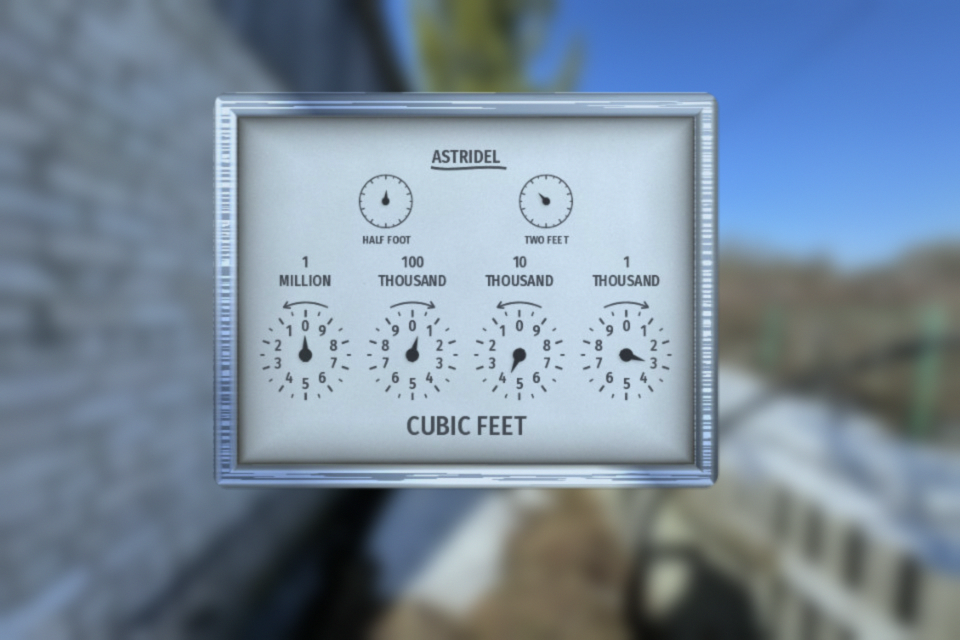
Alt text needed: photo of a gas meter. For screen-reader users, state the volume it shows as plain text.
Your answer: 4300 ft³
